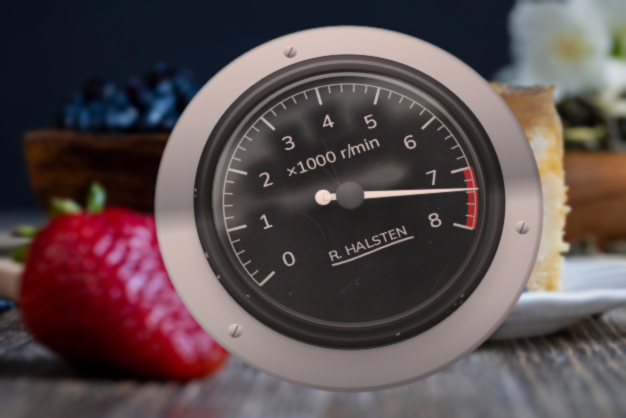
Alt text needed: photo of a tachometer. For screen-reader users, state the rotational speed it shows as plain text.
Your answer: 7400 rpm
